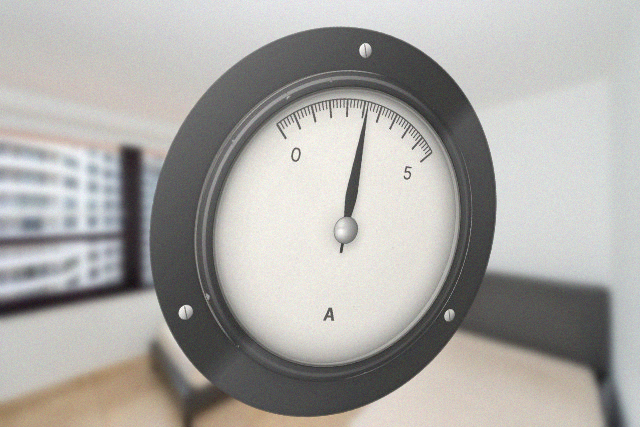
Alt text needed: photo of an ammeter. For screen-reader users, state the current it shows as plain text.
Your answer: 2.5 A
